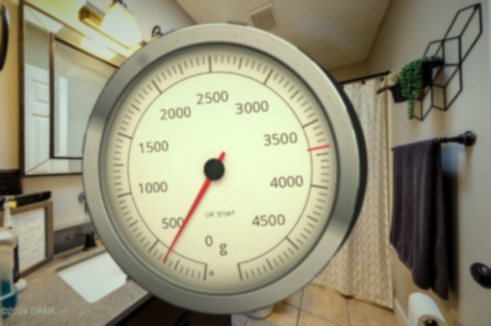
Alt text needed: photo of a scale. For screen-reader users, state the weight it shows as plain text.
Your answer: 350 g
